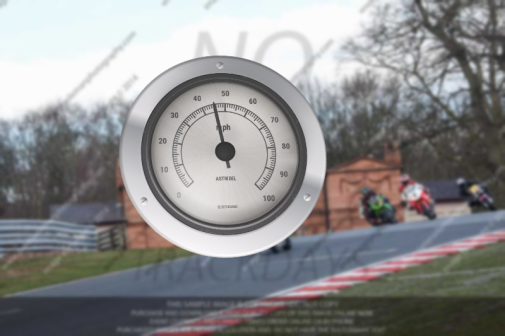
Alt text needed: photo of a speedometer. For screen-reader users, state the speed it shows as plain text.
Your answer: 45 mph
